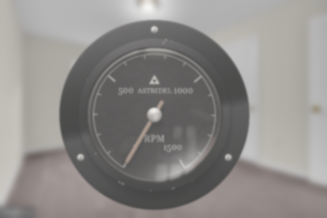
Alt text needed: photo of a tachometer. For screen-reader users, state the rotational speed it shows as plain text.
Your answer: 0 rpm
